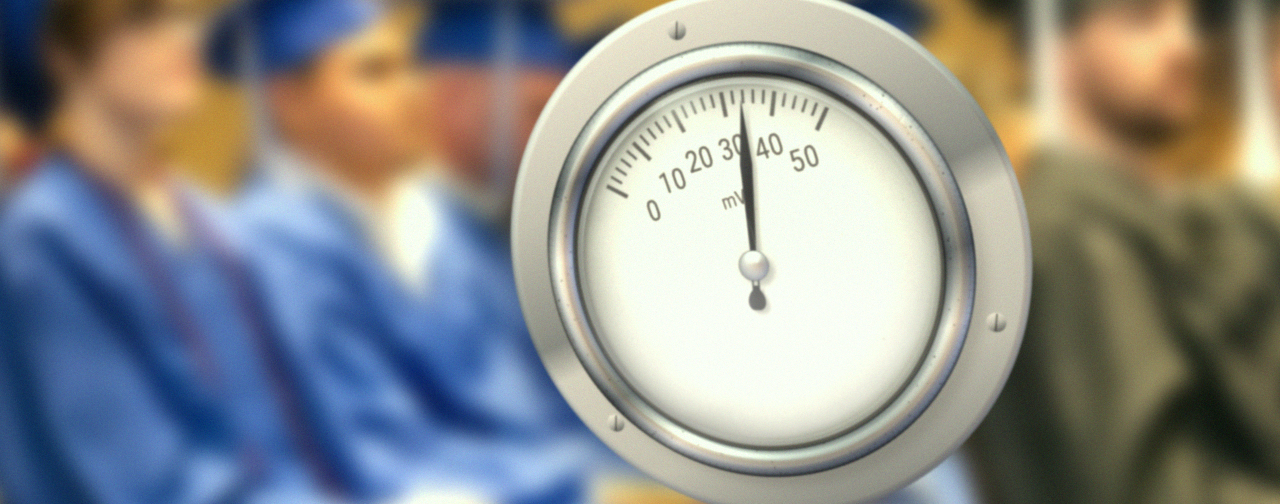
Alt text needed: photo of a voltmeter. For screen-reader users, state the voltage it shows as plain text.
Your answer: 34 mV
